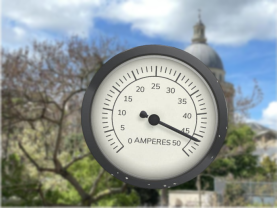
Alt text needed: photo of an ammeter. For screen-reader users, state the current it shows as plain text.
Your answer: 46 A
